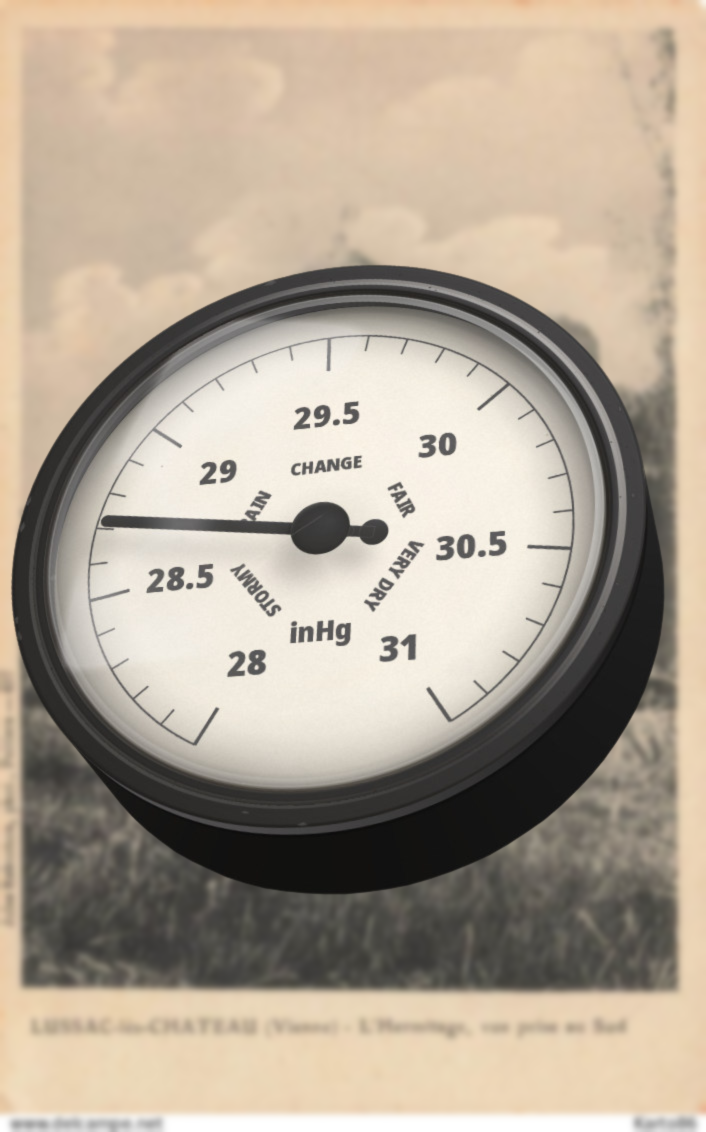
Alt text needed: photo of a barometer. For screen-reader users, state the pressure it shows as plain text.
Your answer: 28.7 inHg
